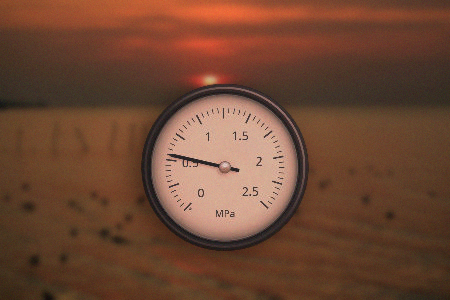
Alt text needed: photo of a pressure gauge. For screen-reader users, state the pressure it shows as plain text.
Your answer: 0.55 MPa
